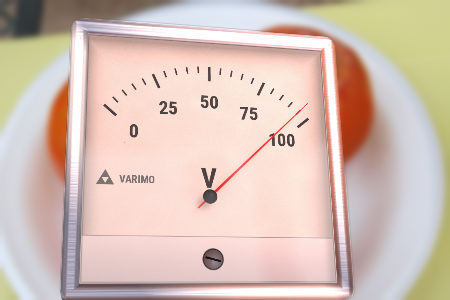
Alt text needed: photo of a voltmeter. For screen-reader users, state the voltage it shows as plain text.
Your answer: 95 V
